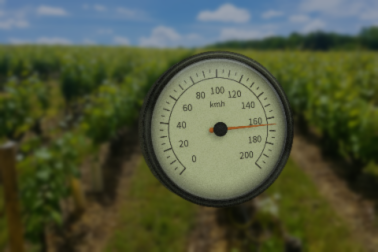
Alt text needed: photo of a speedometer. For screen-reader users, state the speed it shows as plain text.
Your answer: 165 km/h
